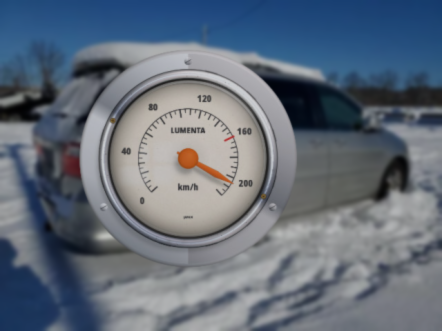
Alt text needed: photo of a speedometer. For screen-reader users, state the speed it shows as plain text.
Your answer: 205 km/h
